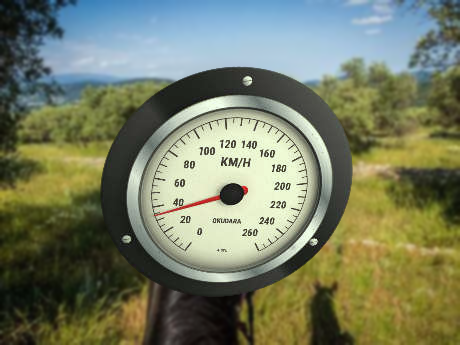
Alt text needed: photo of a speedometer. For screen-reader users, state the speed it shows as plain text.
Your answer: 35 km/h
